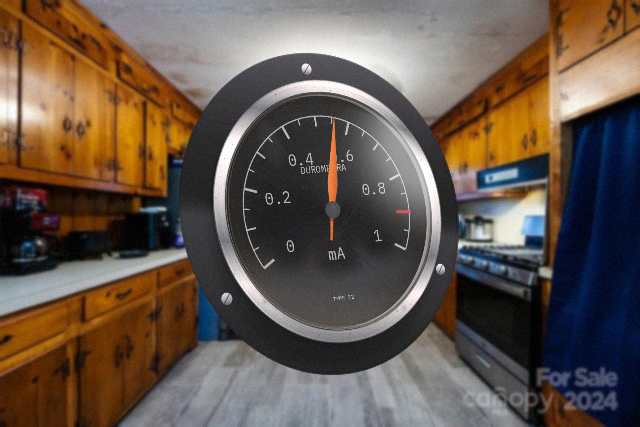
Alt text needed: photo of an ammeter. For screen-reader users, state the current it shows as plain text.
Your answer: 0.55 mA
